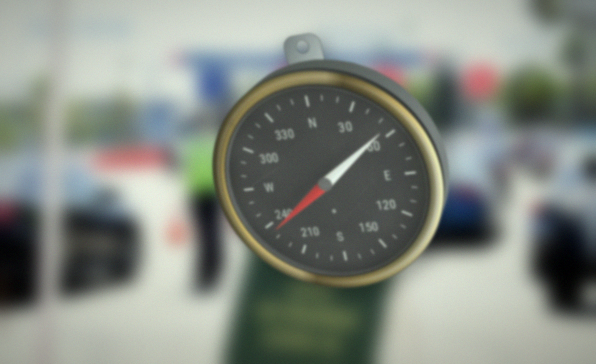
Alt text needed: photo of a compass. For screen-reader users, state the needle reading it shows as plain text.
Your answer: 235 °
